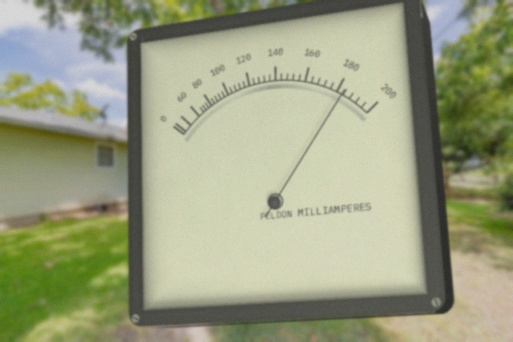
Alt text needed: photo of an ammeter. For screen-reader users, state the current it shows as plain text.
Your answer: 184 mA
